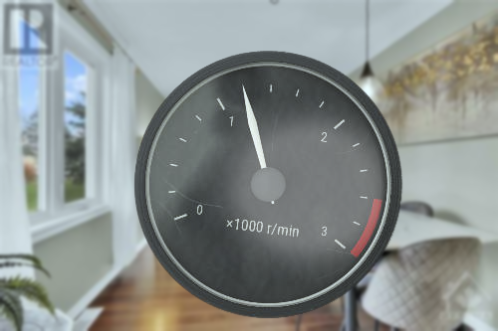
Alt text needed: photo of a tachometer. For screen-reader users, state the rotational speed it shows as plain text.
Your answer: 1200 rpm
